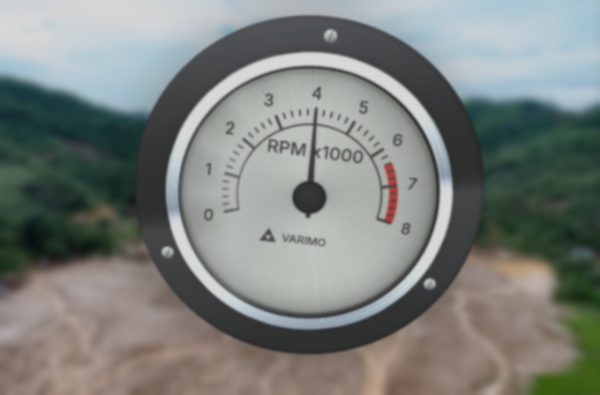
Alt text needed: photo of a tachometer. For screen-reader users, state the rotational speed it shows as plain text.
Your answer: 4000 rpm
